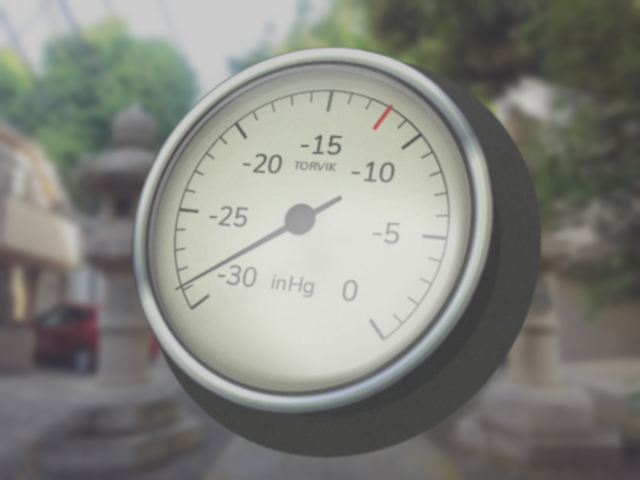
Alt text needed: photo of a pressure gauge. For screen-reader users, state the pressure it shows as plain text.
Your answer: -29 inHg
